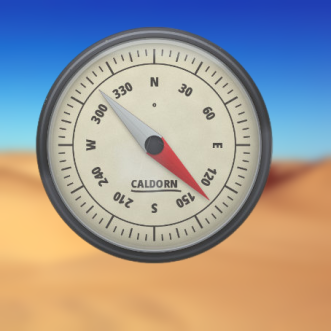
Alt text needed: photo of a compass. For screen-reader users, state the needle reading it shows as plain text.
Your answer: 135 °
